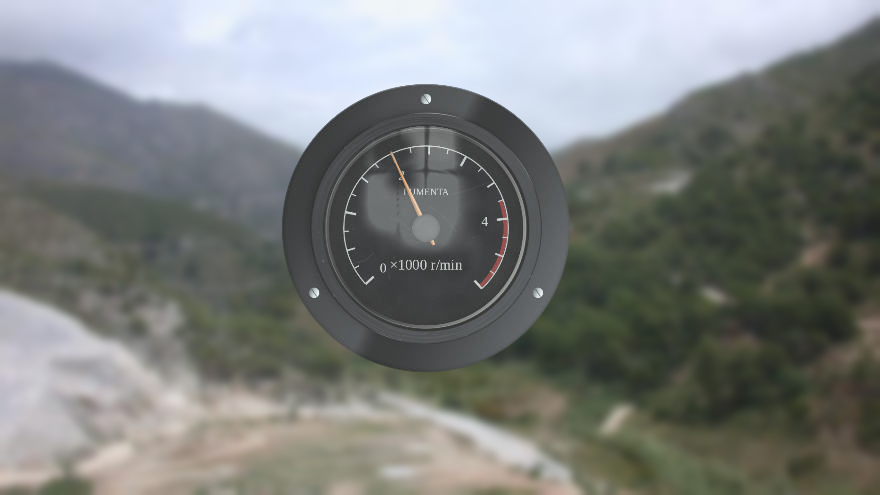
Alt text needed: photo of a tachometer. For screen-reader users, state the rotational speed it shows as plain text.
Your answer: 2000 rpm
